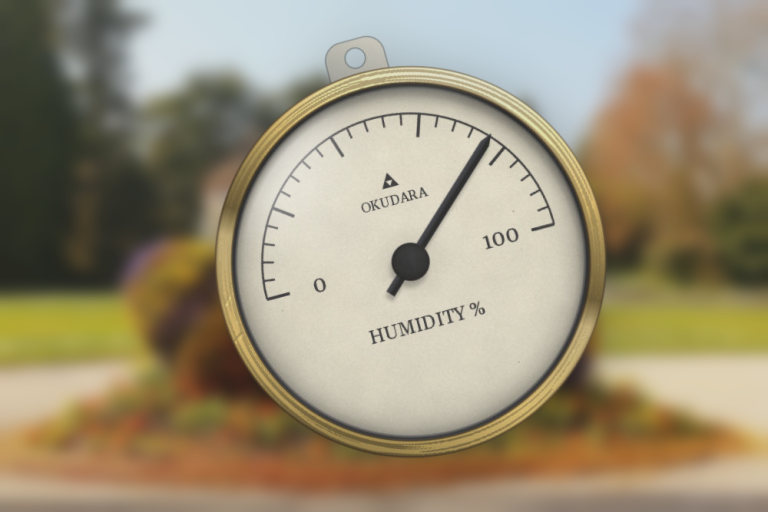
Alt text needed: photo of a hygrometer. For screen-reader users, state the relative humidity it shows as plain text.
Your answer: 76 %
